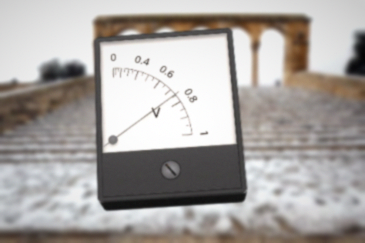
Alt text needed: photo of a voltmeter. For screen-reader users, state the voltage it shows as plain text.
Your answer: 0.75 V
